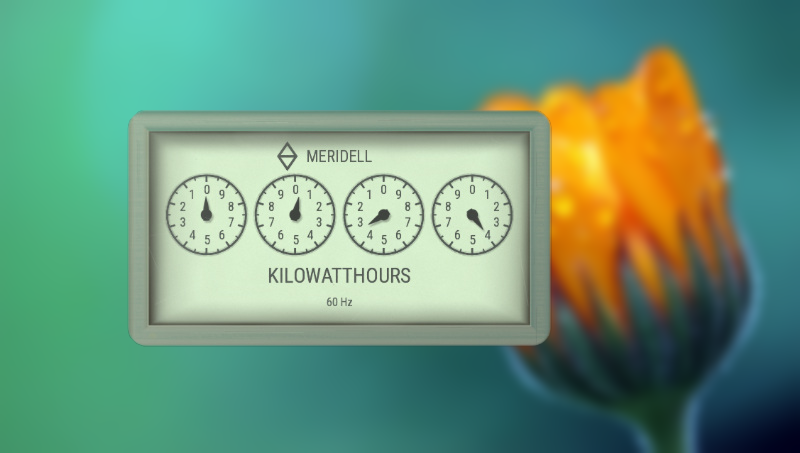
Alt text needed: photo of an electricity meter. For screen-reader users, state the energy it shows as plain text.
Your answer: 34 kWh
